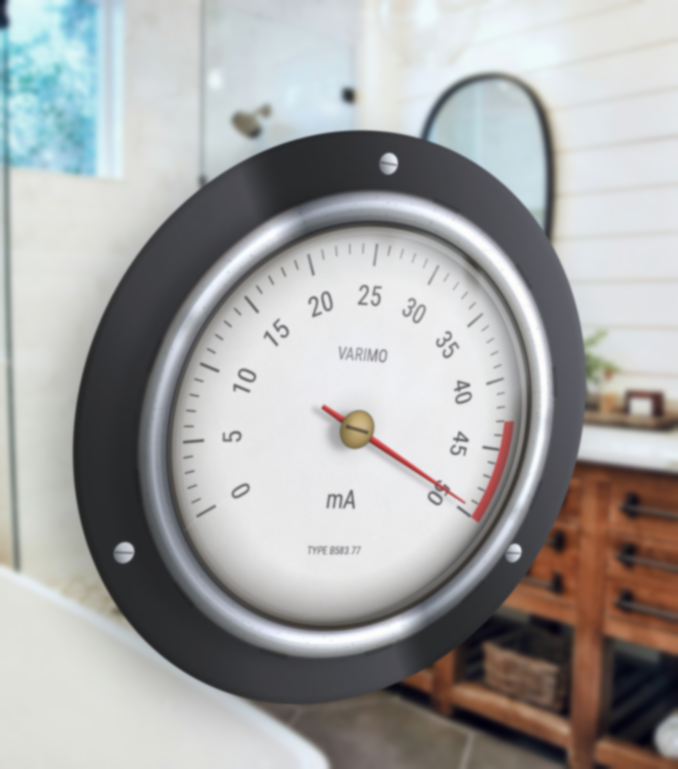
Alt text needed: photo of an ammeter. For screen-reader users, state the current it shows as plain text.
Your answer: 49.5 mA
